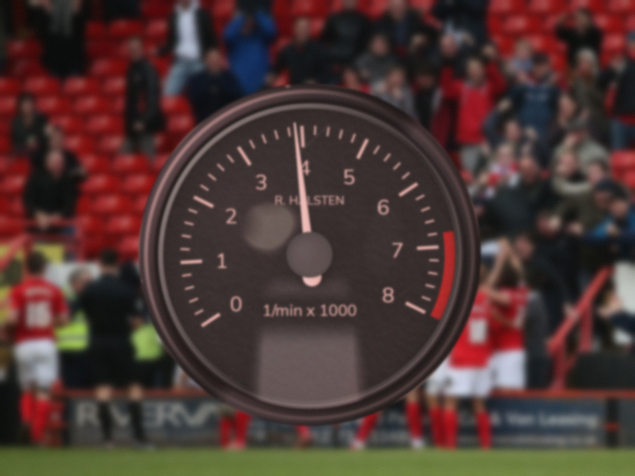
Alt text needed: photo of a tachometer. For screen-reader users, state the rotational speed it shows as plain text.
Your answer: 3900 rpm
